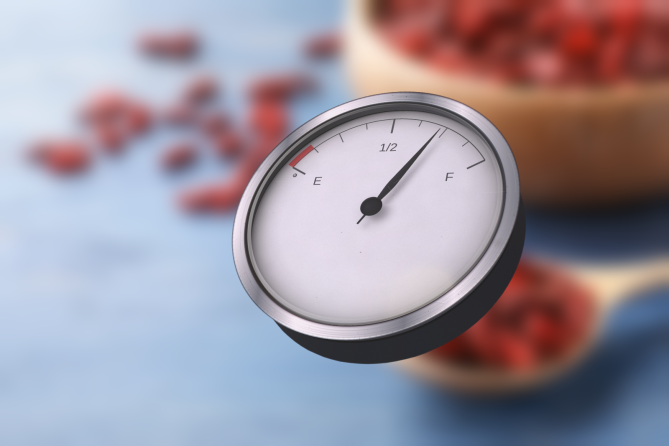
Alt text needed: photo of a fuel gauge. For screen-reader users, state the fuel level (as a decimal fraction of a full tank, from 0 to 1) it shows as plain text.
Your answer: 0.75
